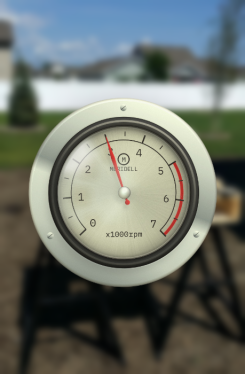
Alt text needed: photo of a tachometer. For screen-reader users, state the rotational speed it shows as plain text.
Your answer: 3000 rpm
